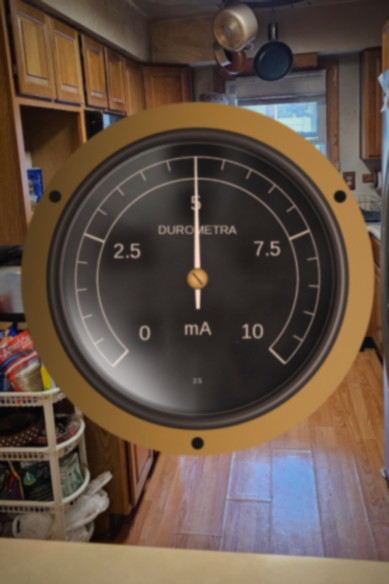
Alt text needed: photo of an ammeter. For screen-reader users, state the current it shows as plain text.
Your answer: 5 mA
